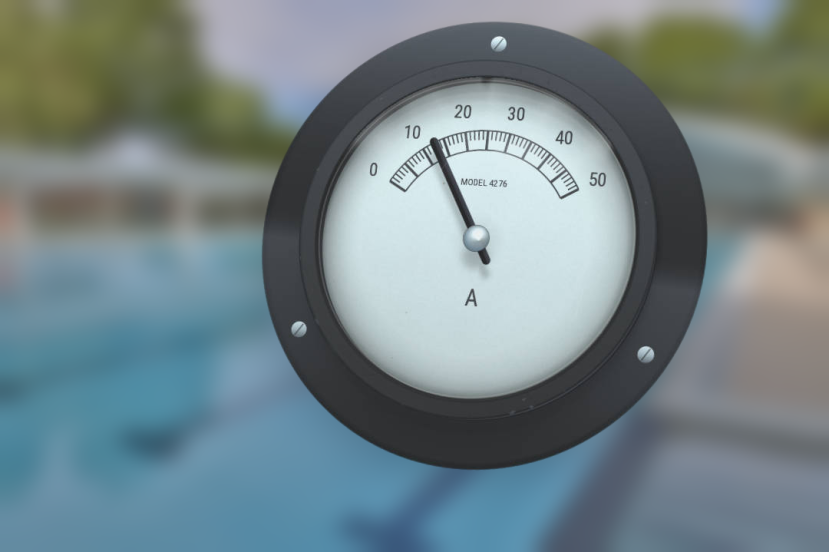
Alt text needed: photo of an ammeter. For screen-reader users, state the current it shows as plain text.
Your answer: 13 A
